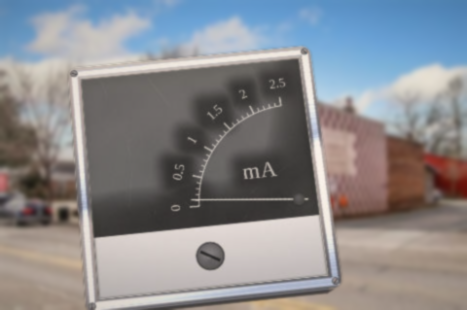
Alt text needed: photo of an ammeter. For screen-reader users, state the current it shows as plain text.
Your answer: 0.1 mA
